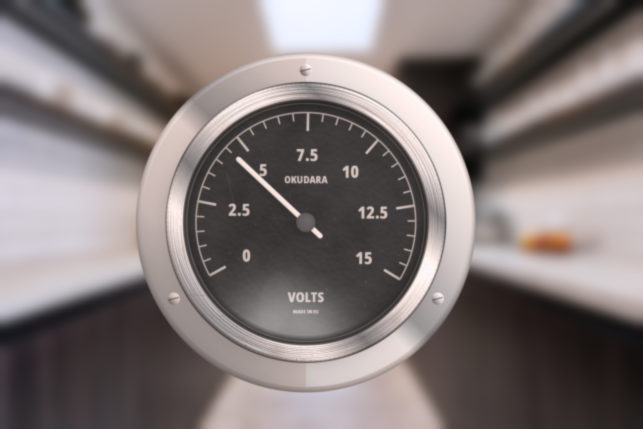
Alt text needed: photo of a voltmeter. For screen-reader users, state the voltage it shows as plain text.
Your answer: 4.5 V
